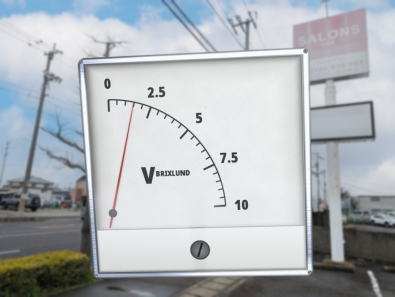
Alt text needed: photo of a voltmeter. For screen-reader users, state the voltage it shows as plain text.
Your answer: 1.5 V
